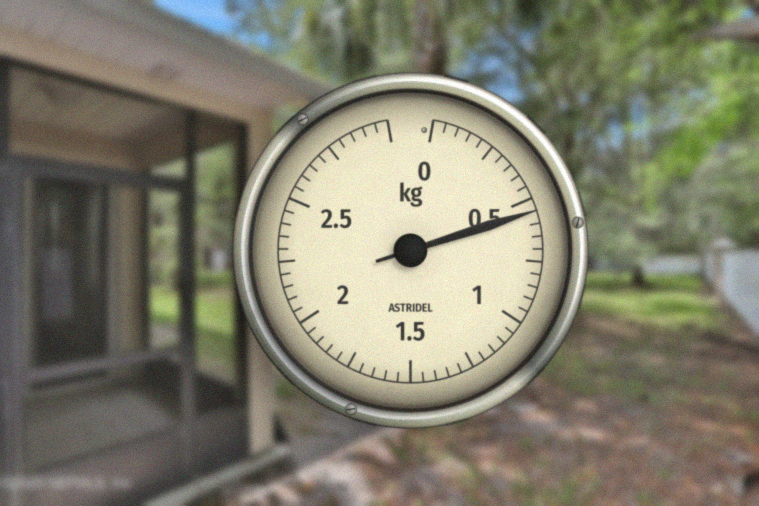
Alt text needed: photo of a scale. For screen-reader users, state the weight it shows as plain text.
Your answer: 0.55 kg
